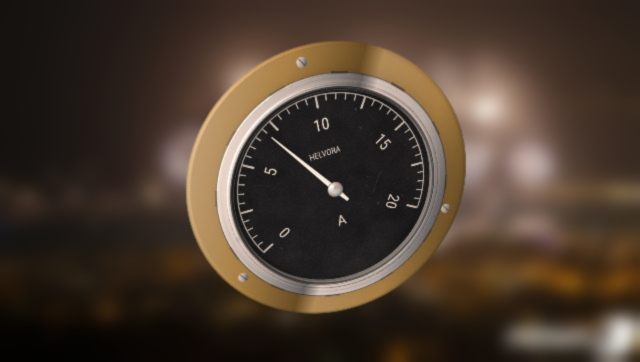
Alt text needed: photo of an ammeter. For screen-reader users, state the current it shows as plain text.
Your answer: 7 A
